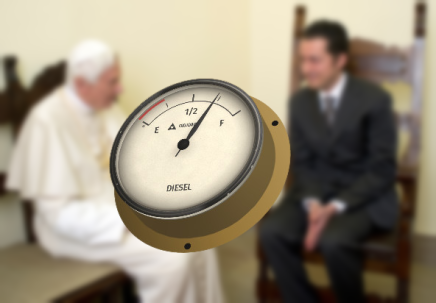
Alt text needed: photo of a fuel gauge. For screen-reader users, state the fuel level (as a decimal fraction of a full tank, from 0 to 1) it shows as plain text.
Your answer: 0.75
